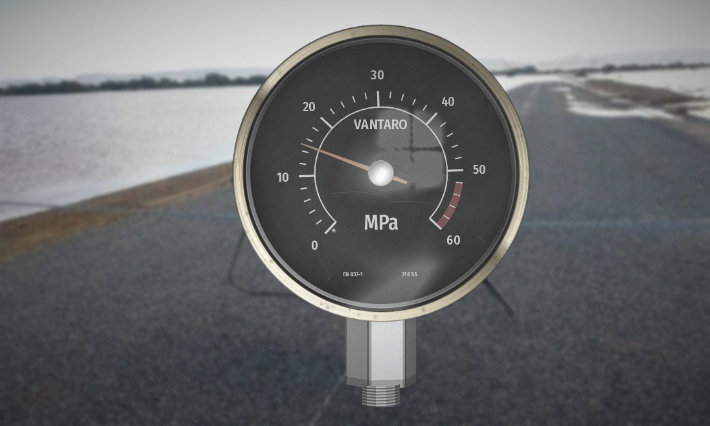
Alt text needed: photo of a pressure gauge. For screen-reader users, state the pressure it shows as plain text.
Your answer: 15 MPa
